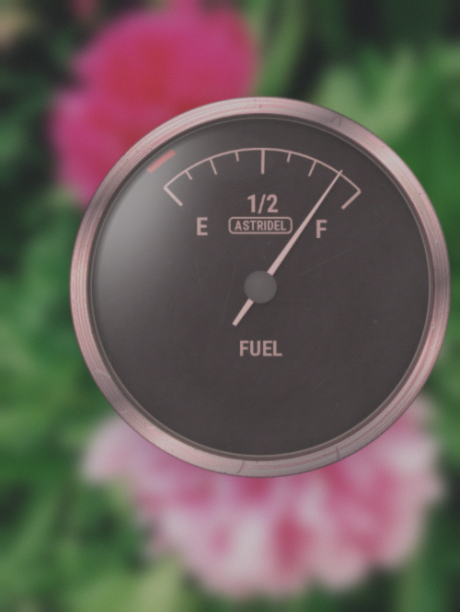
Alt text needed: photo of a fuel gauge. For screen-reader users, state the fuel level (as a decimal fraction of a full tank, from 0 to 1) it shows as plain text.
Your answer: 0.875
